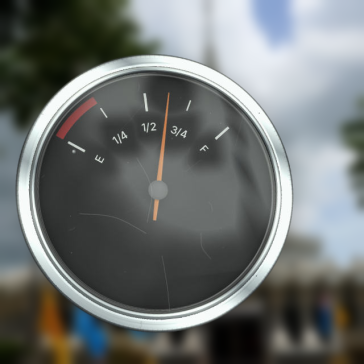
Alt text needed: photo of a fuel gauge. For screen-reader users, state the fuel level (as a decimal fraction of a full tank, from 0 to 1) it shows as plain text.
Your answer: 0.625
